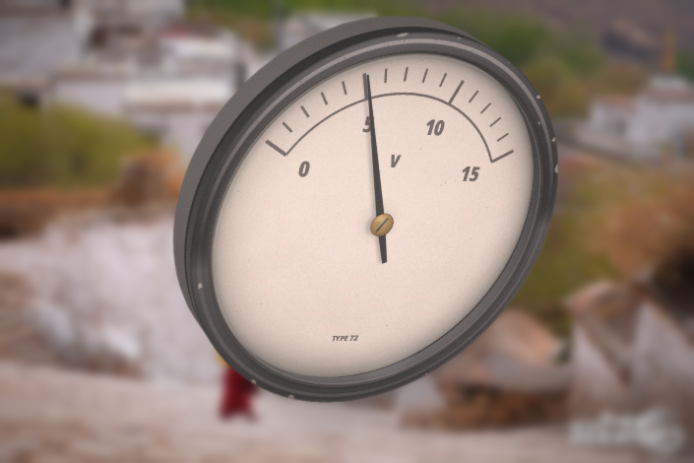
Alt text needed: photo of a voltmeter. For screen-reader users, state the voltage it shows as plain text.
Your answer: 5 V
